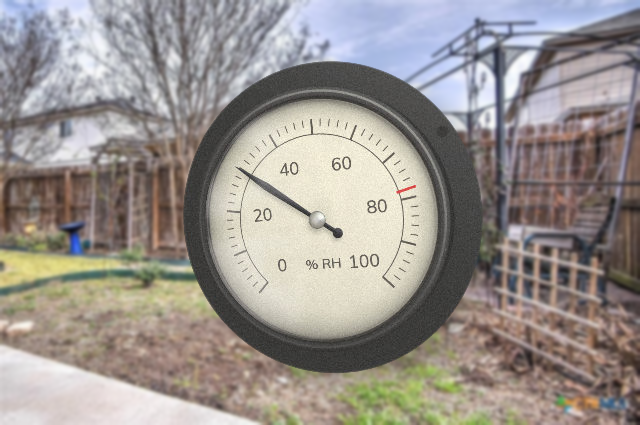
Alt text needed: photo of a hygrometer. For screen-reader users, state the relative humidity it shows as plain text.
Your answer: 30 %
